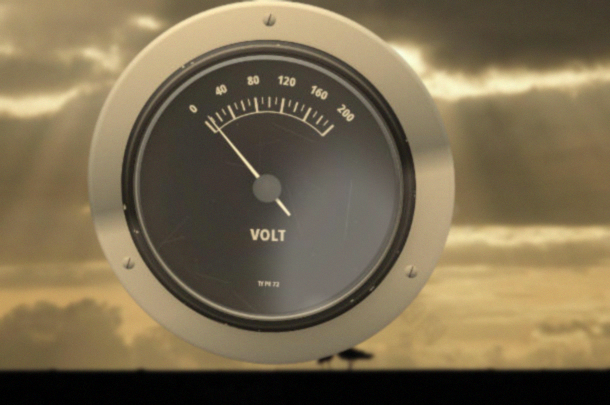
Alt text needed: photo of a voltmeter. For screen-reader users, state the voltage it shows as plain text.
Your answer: 10 V
